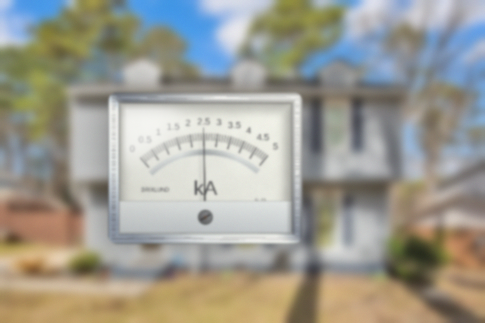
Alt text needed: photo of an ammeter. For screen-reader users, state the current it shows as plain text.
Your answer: 2.5 kA
